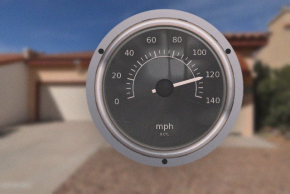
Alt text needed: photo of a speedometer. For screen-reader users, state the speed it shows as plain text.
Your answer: 120 mph
